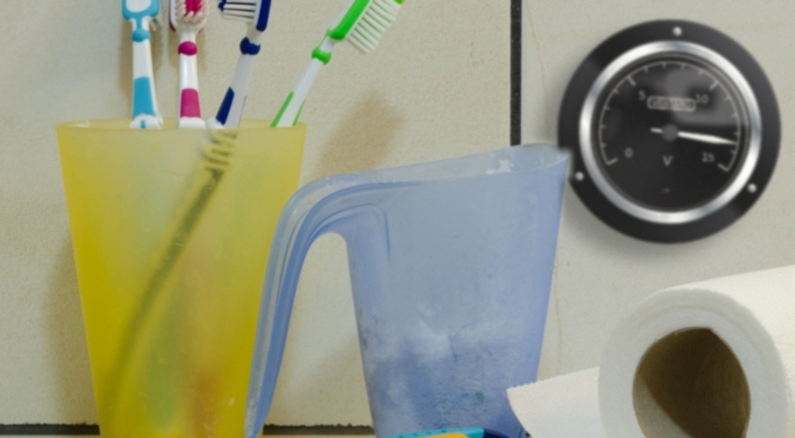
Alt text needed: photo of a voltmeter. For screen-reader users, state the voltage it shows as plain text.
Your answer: 13.5 V
